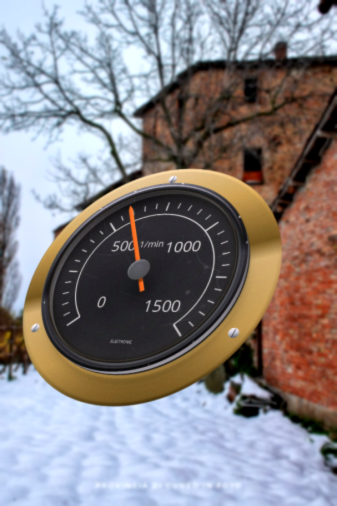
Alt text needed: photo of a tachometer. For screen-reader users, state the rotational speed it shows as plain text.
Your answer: 600 rpm
